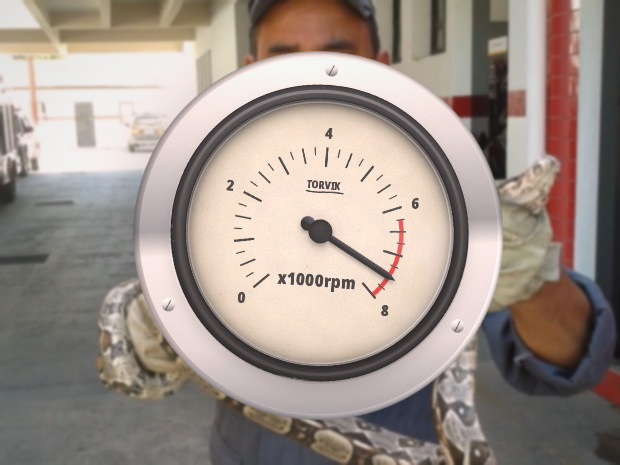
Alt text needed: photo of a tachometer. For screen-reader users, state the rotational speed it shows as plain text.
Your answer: 7500 rpm
